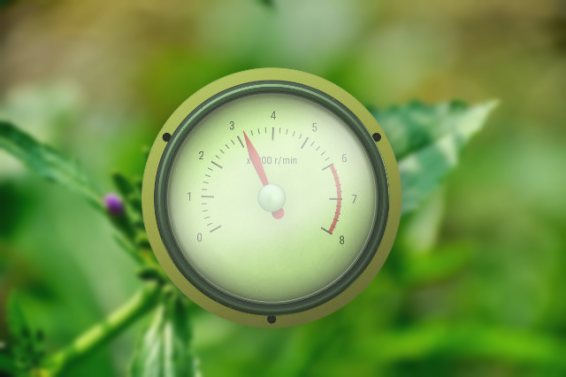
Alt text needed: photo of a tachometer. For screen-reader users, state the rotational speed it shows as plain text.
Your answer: 3200 rpm
